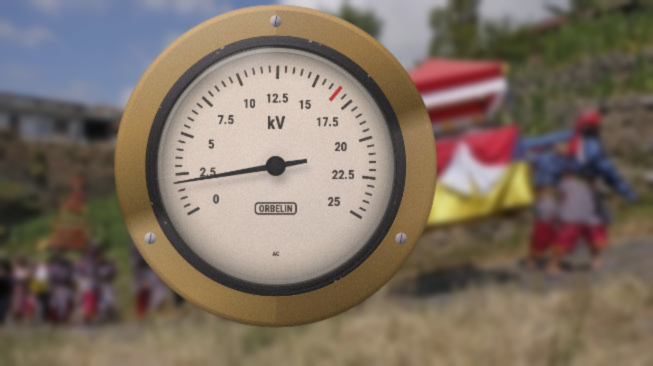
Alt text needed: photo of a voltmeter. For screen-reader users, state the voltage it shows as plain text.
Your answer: 2 kV
